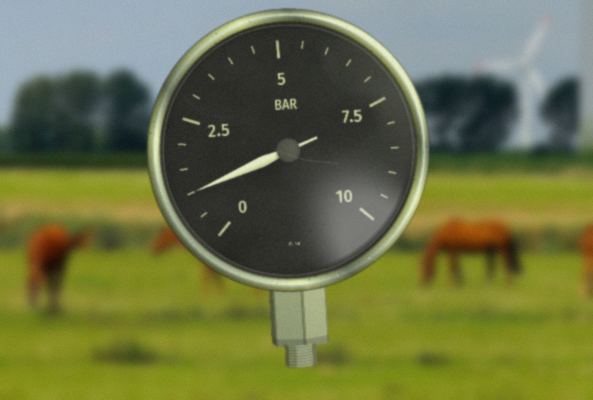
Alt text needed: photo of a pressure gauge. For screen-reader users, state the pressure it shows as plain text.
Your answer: 1 bar
